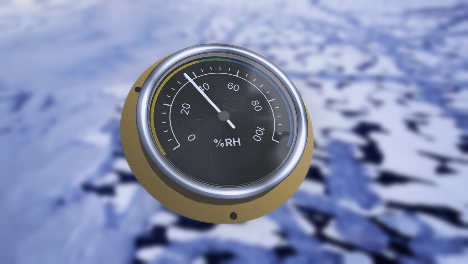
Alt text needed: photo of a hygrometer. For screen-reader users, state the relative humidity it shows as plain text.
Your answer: 36 %
